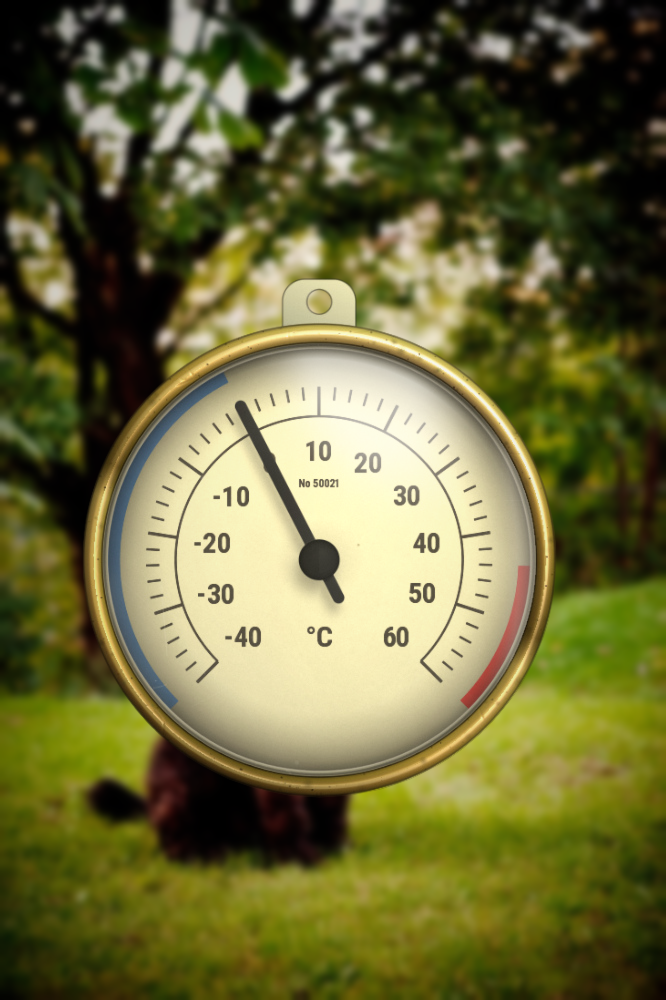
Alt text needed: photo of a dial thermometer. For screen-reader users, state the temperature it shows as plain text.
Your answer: 0 °C
